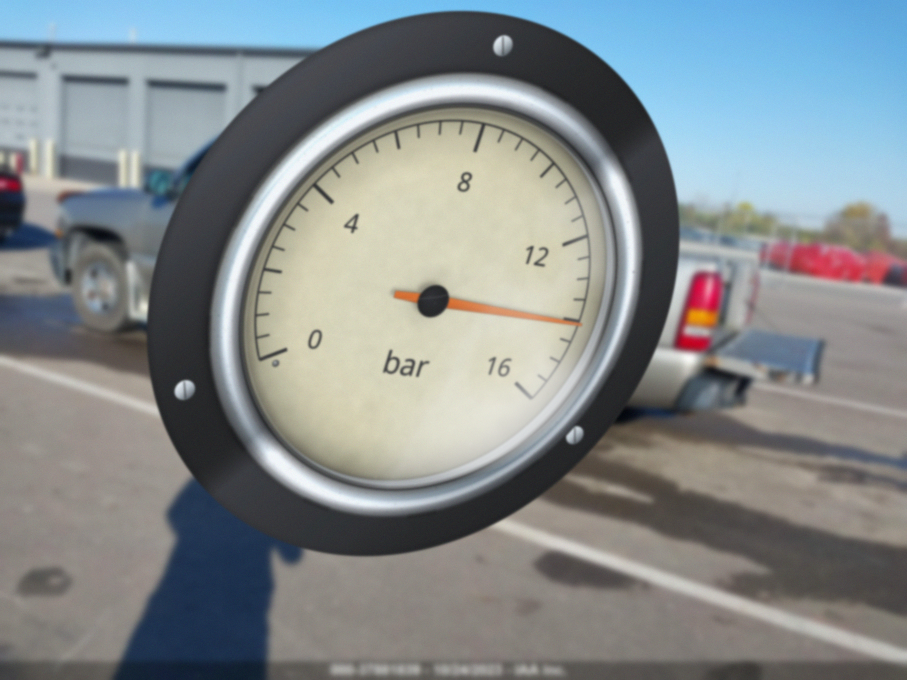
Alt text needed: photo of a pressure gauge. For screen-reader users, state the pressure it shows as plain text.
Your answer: 14 bar
